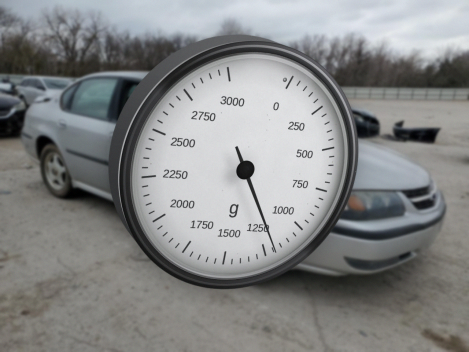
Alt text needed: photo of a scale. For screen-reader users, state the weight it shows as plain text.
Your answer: 1200 g
